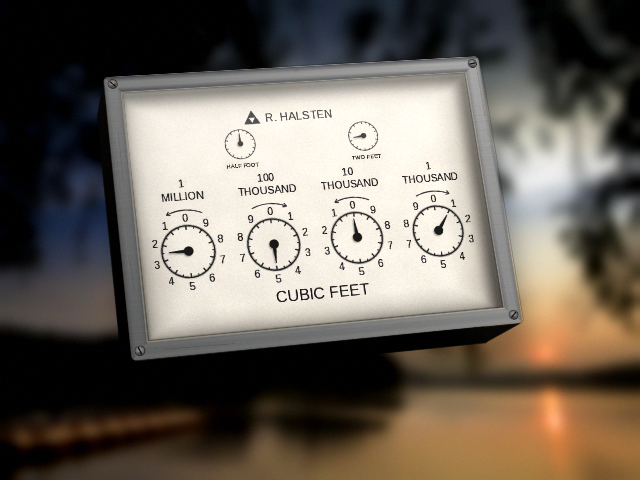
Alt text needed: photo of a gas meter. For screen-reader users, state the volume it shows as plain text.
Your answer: 250100 ft³
